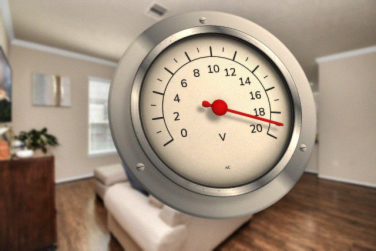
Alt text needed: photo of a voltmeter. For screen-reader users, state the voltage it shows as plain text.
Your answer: 19 V
